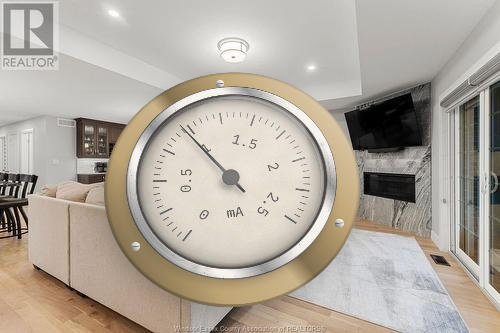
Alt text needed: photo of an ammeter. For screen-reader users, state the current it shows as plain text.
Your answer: 0.95 mA
